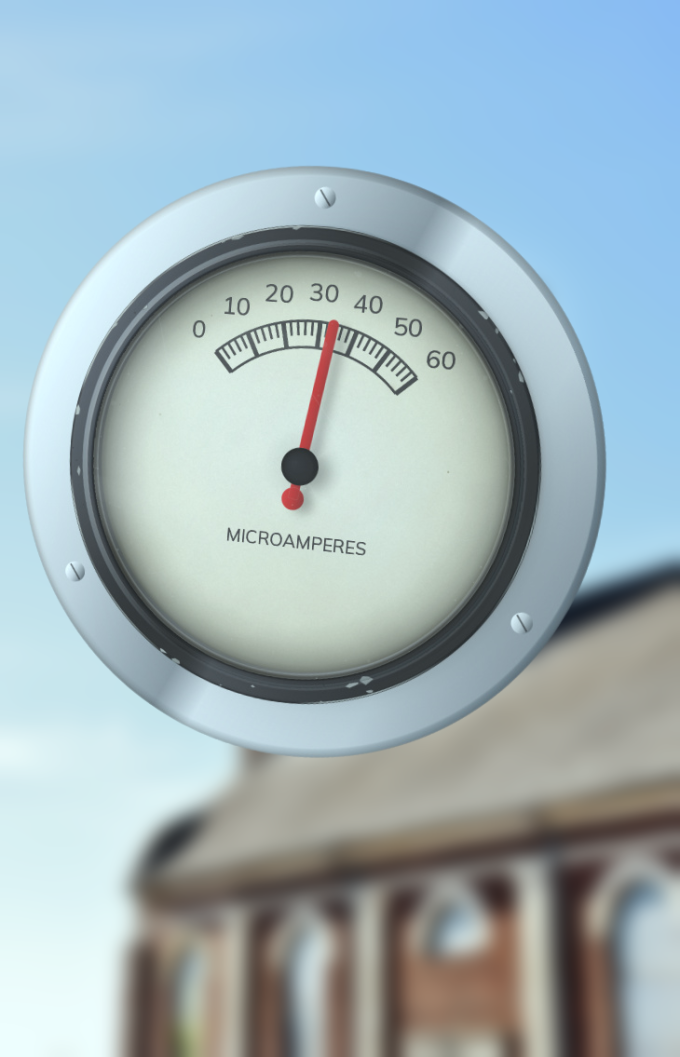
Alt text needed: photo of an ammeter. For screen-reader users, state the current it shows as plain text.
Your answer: 34 µA
